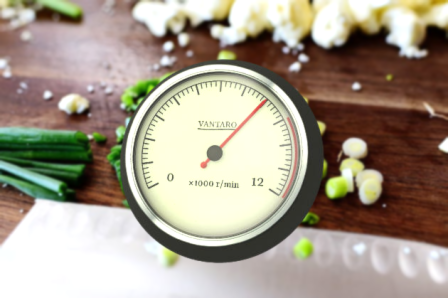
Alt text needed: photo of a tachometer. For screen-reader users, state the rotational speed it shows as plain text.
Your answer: 8000 rpm
